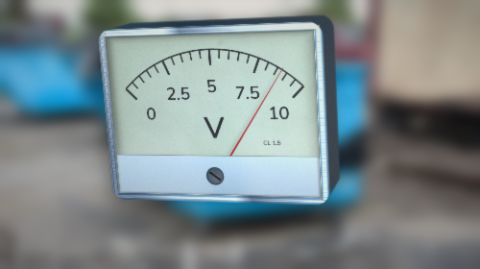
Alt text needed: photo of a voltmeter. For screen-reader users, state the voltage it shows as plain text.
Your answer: 8.75 V
